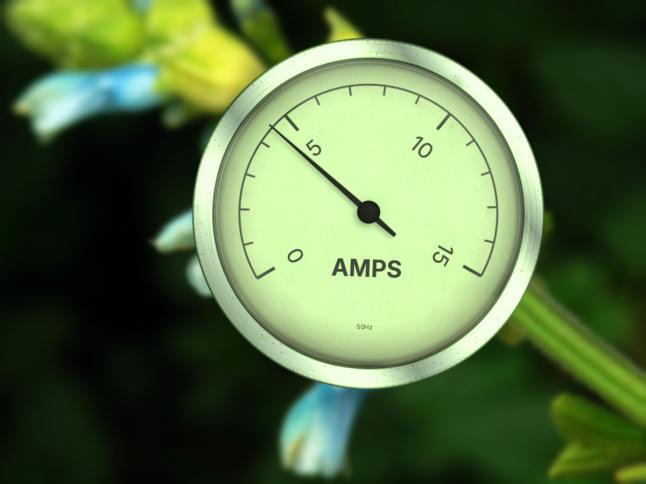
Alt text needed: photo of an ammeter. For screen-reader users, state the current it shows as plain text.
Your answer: 4.5 A
